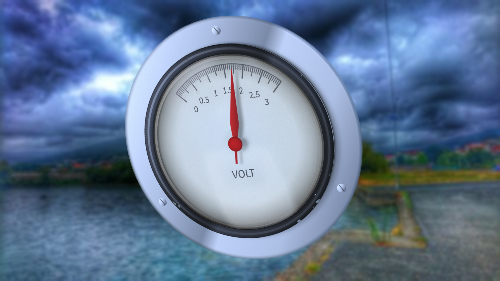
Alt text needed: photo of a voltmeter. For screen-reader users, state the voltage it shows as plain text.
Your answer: 1.75 V
